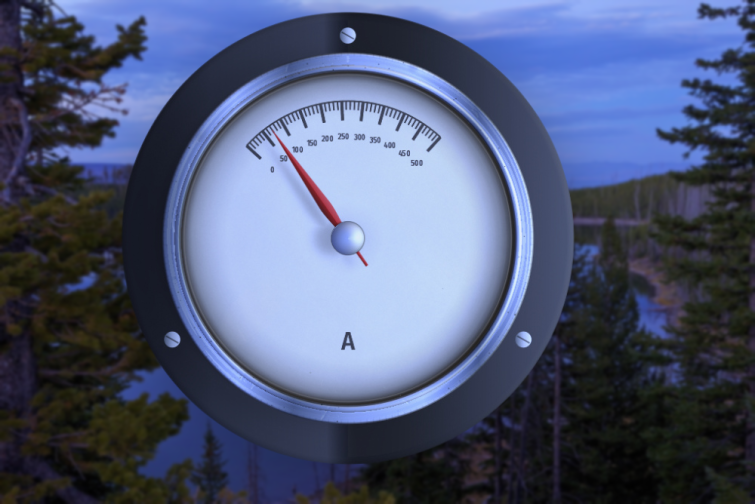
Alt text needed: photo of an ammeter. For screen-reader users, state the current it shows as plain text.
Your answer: 70 A
